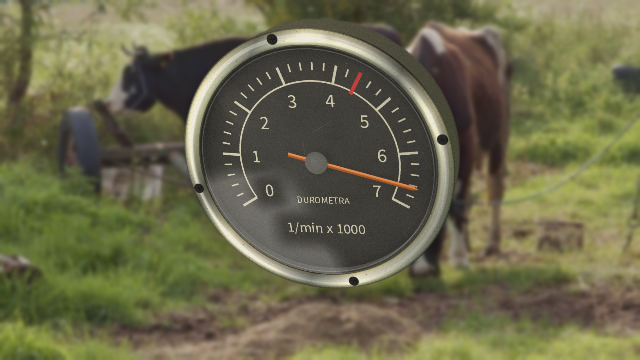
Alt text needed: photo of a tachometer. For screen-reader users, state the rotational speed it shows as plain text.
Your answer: 6600 rpm
